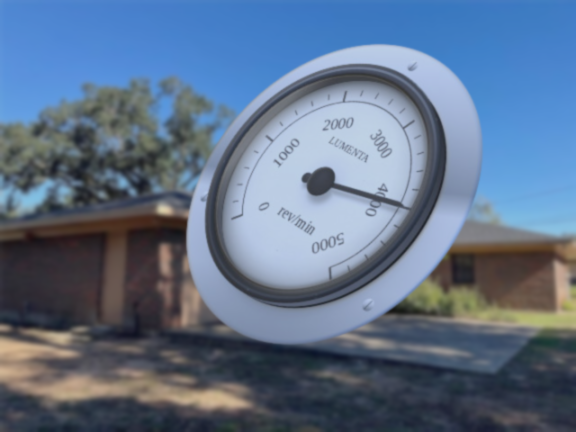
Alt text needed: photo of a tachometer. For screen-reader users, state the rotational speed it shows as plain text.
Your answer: 4000 rpm
